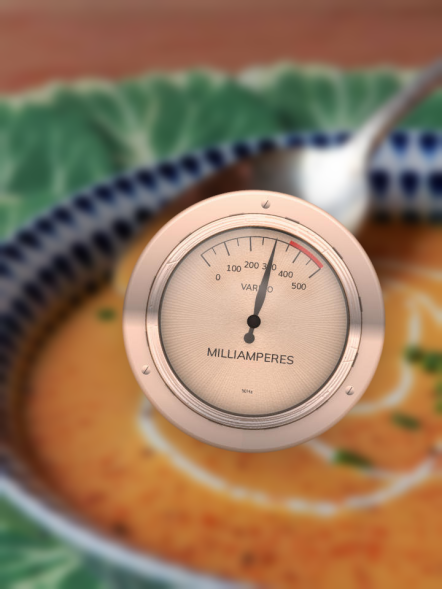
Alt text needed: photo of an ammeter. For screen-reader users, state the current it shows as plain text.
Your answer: 300 mA
